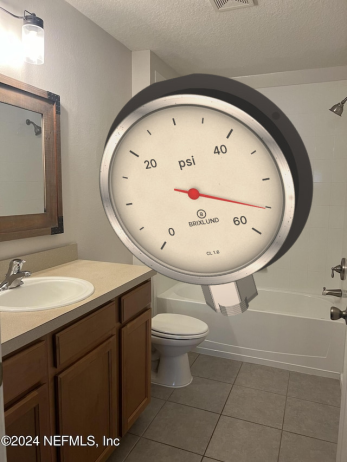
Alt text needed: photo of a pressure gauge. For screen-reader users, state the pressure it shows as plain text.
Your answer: 55 psi
